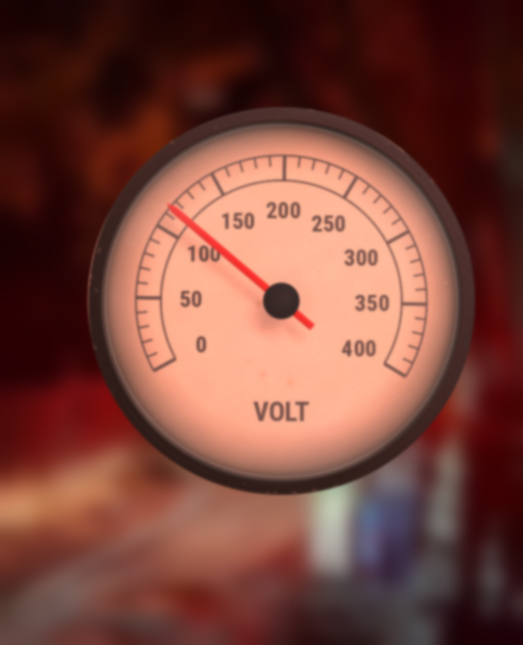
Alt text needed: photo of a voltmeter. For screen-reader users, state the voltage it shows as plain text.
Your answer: 115 V
